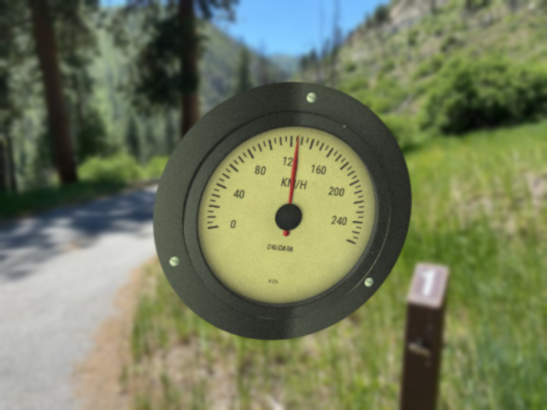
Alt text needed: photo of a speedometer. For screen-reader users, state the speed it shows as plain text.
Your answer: 125 km/h
